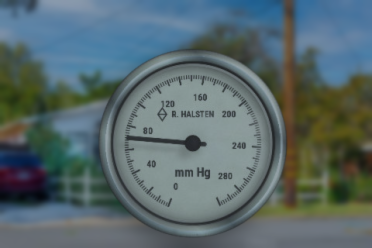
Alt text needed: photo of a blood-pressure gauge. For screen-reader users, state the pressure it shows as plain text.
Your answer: 70 mmHg
